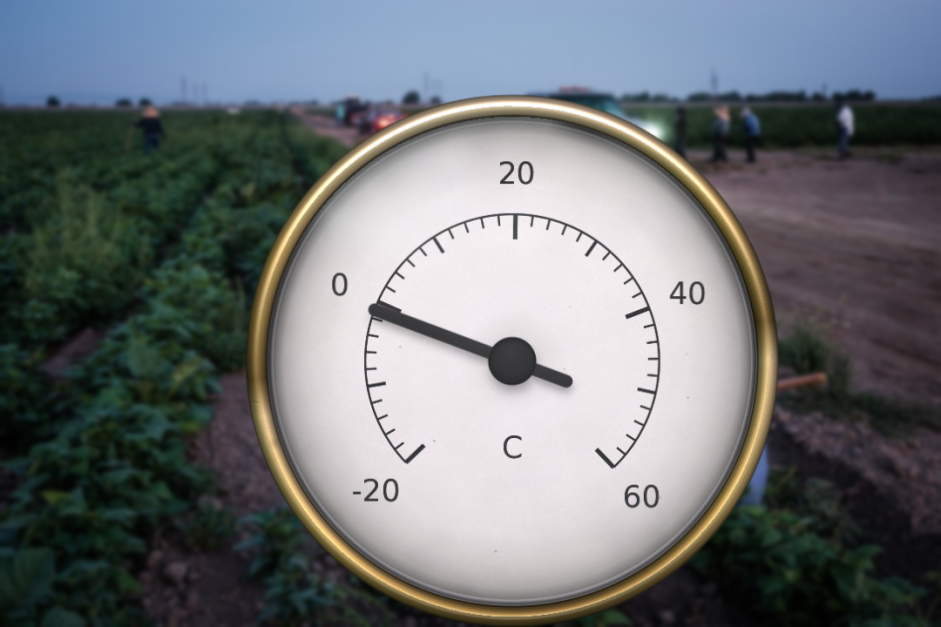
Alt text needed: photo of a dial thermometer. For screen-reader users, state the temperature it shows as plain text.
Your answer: -1 °C
